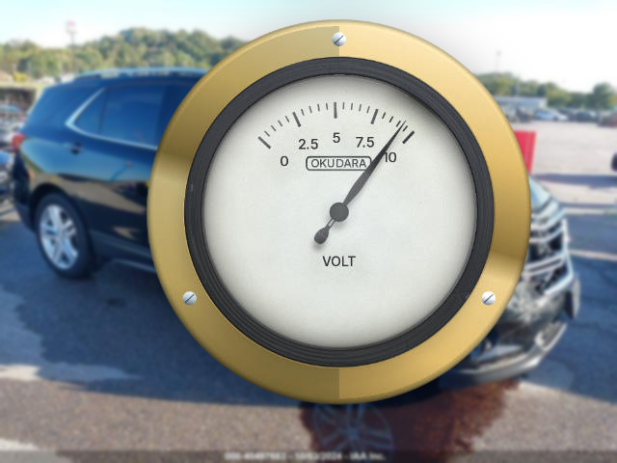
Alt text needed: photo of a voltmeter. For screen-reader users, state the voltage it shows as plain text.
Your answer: 9.25 V
